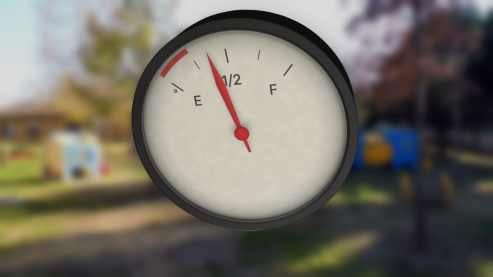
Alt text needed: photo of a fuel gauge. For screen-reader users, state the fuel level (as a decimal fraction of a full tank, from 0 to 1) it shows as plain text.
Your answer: 0.375
